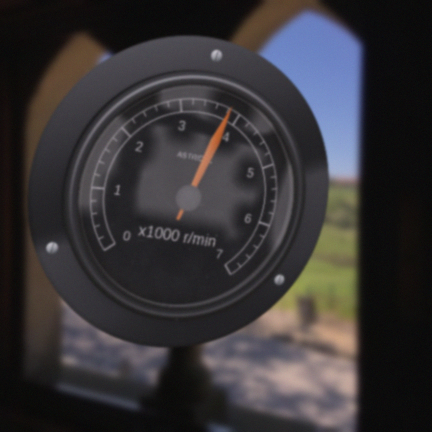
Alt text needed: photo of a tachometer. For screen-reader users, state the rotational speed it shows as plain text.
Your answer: 3800 rpm
